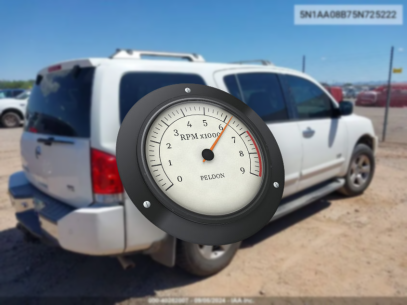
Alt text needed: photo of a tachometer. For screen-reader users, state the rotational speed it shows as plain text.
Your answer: 6200 rpm
